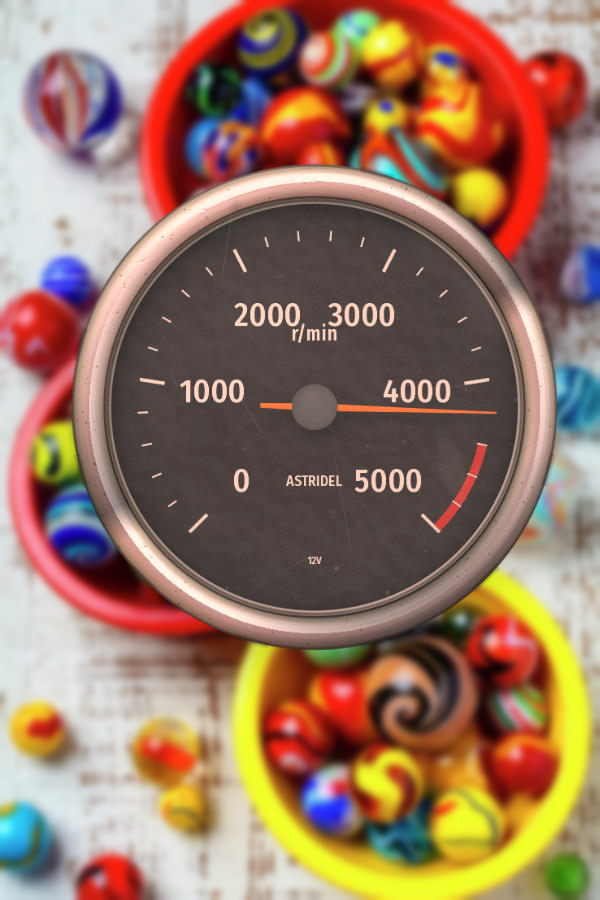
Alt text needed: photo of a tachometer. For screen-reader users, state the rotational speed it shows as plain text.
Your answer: 4200 rpm
